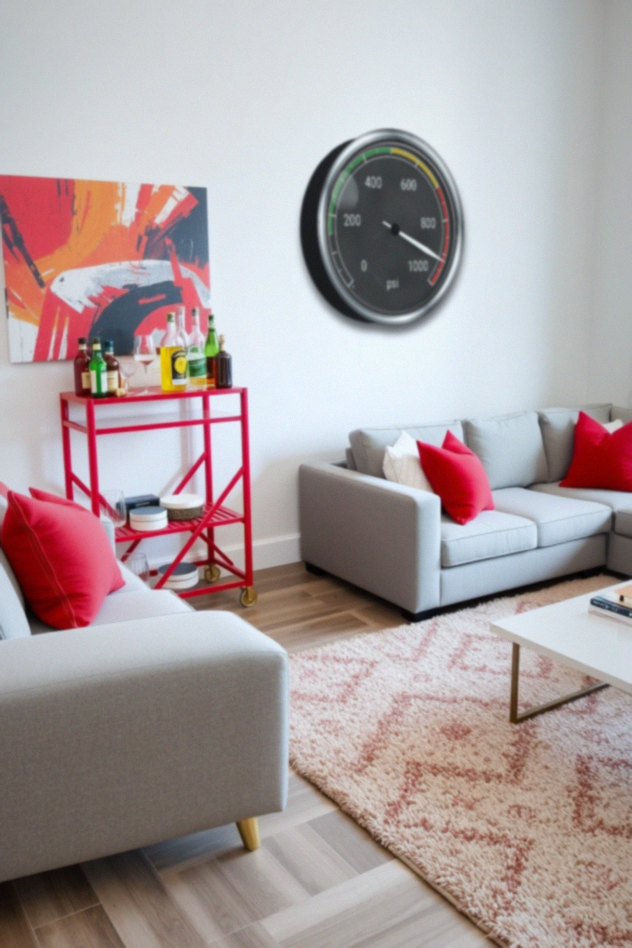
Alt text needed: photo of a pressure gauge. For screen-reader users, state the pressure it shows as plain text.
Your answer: 925 psi
